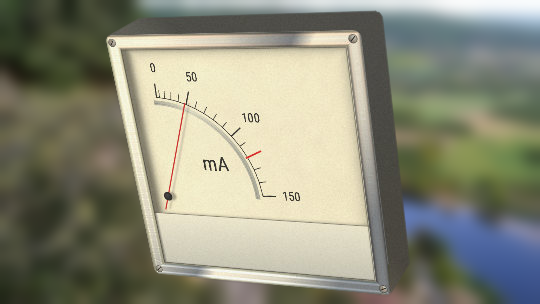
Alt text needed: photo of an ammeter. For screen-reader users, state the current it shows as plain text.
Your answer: 50 mA
